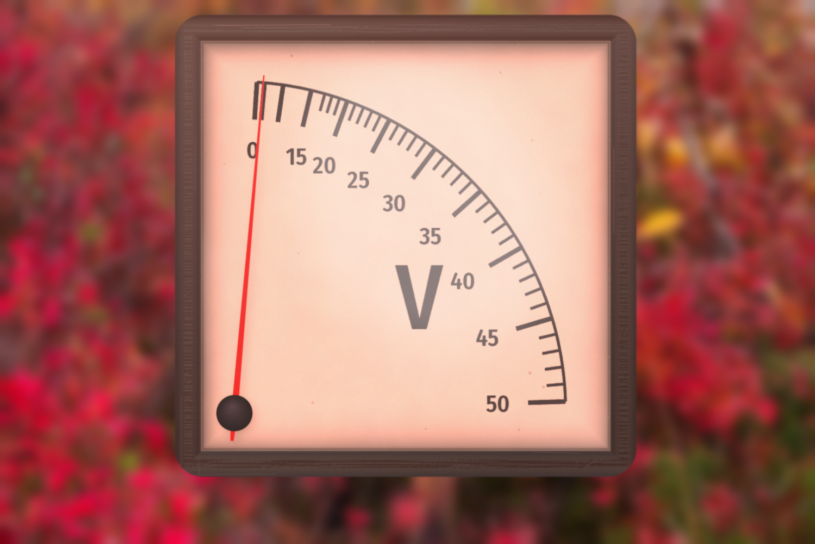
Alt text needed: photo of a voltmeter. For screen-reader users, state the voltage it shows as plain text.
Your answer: 5 V
